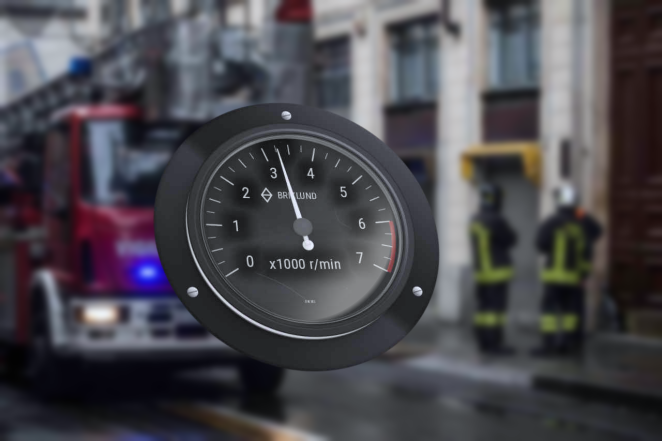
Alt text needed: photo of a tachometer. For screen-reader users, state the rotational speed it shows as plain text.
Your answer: 3250 rpm
